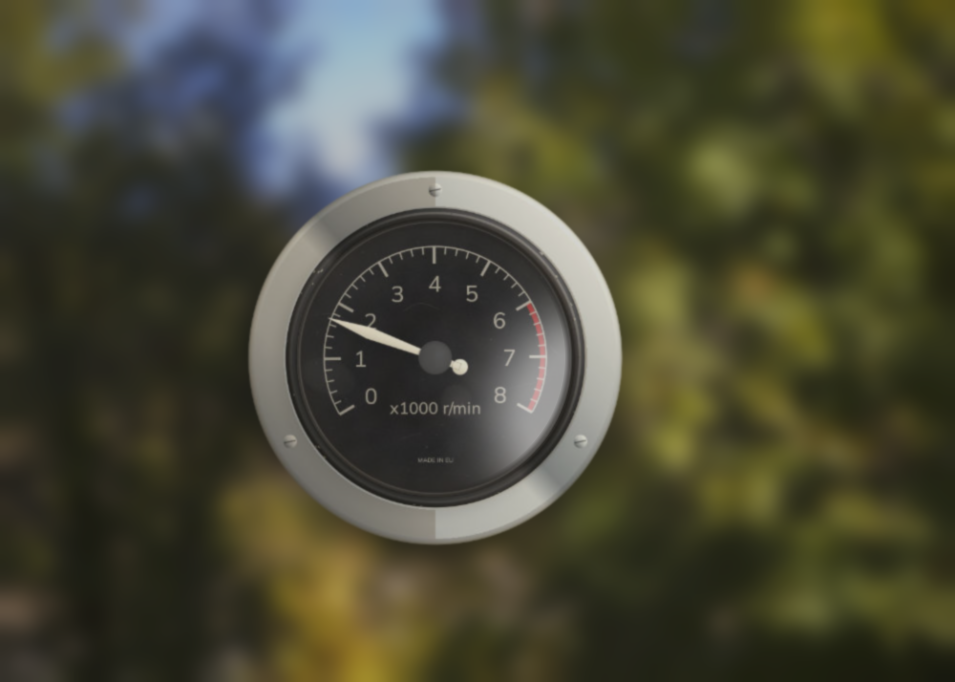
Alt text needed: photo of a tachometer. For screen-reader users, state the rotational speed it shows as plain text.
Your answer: 1700 rpm
